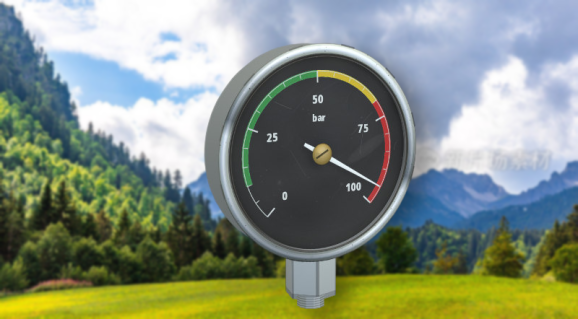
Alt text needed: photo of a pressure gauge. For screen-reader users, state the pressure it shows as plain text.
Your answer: 95 bar
